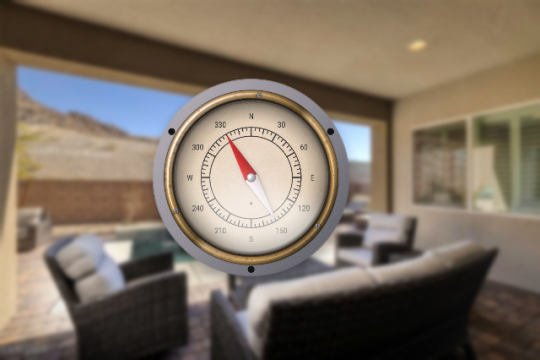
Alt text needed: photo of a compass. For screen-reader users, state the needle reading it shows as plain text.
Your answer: 330 °
